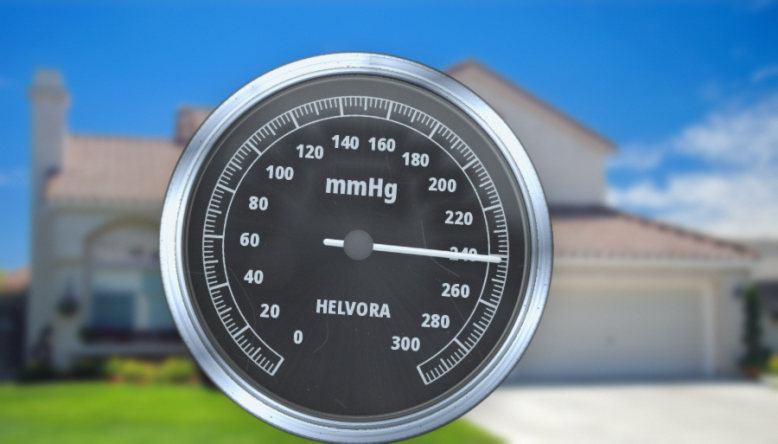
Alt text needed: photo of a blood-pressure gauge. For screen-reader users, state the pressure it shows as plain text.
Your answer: 242 mmHg
